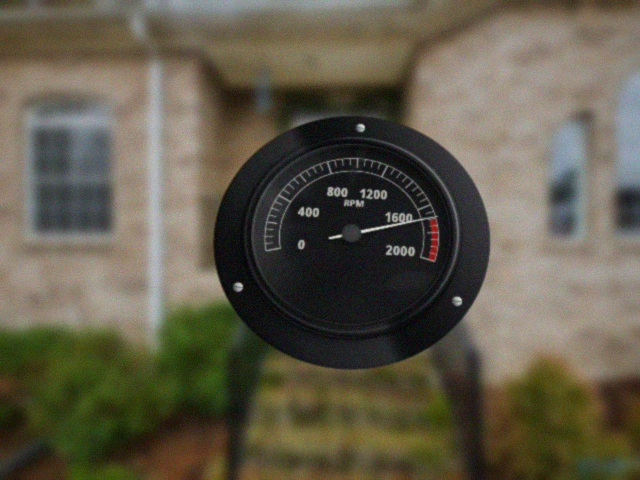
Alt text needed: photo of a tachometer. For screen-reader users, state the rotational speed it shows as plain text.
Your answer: 1700 rpm
